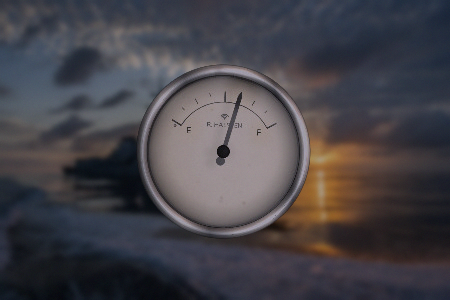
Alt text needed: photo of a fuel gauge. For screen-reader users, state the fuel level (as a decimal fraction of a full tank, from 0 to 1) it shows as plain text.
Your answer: 0.625
